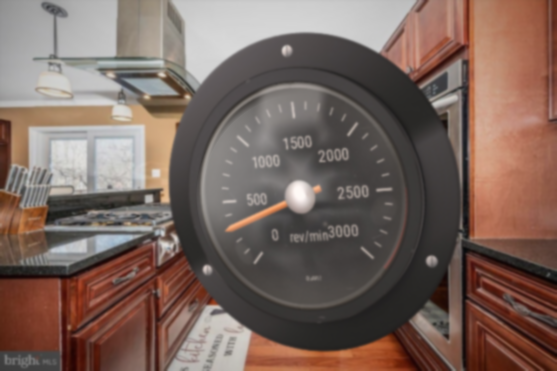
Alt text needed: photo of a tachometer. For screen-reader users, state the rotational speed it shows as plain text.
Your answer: 300 rpm
